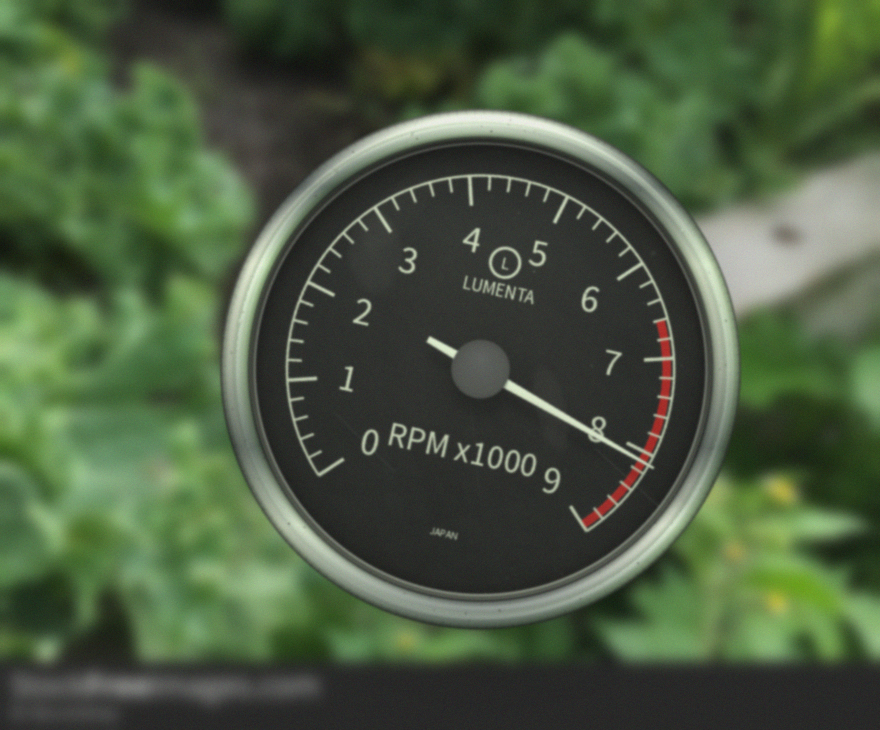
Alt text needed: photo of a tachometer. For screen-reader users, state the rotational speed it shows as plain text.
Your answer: 8100 rpm
